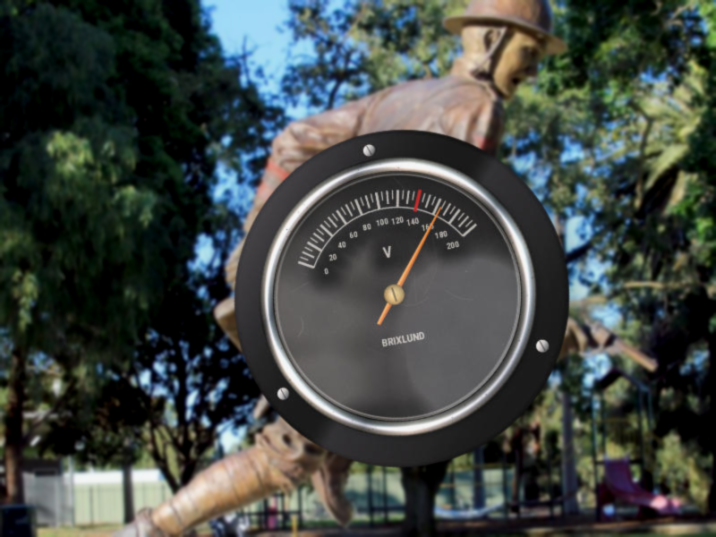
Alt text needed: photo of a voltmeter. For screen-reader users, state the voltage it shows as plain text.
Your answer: 165 V
